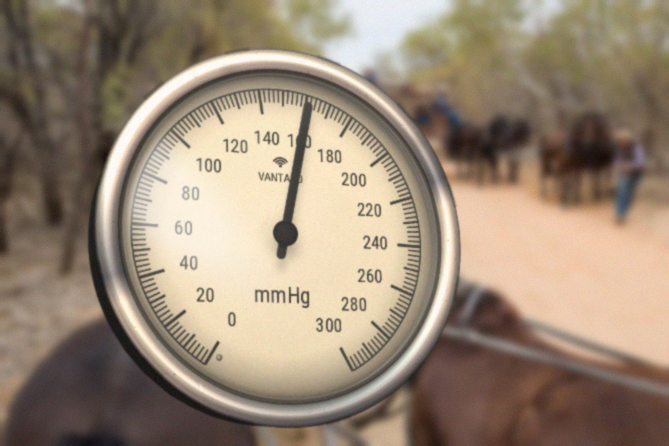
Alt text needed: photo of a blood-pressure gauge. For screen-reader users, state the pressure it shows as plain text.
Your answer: 160 mmHg
